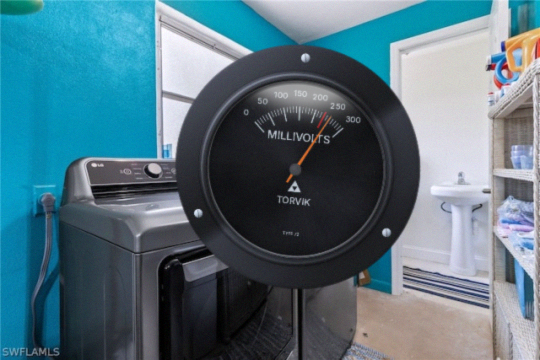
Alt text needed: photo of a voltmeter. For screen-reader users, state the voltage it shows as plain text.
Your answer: 250 mV
